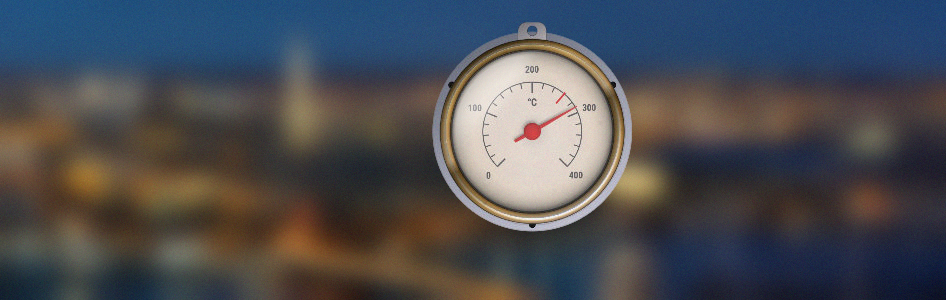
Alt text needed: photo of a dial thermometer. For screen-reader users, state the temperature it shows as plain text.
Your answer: 290 °C
